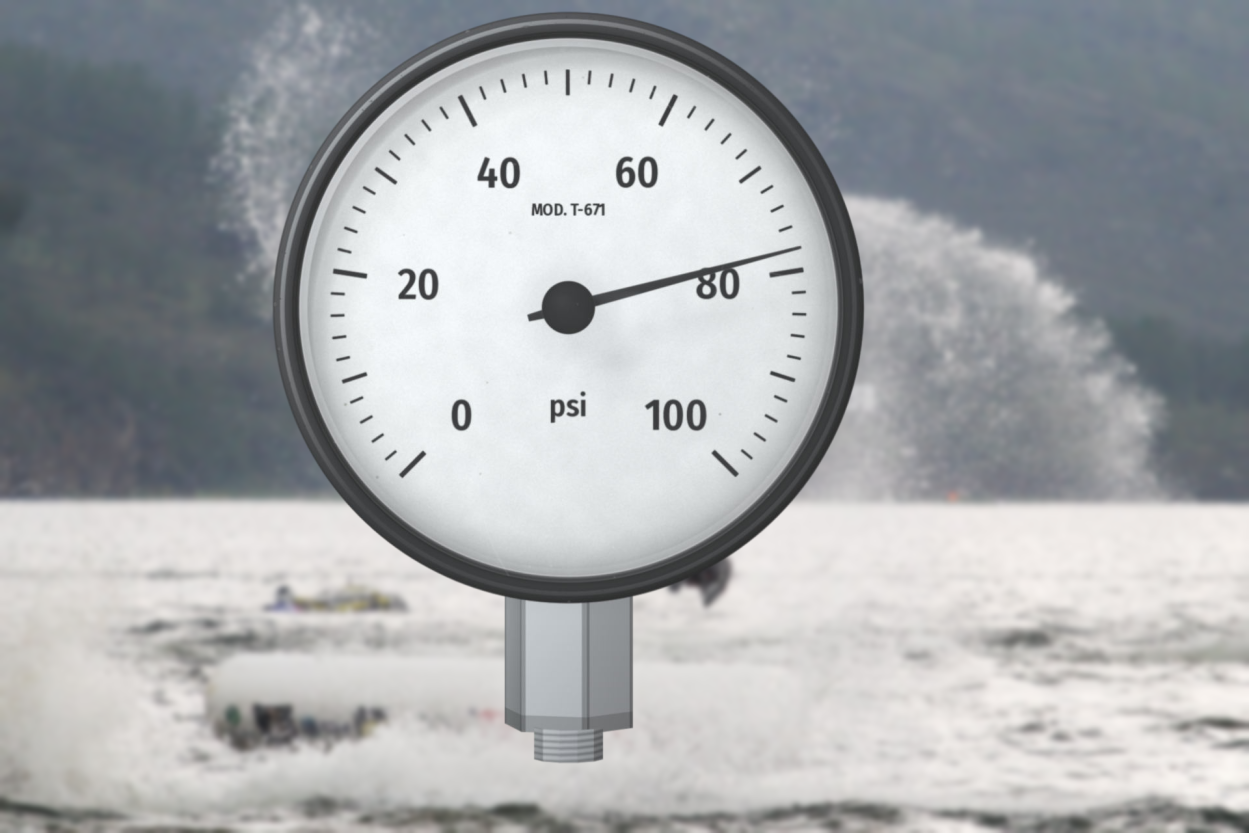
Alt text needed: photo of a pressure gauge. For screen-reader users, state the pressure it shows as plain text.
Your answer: 78 psi
